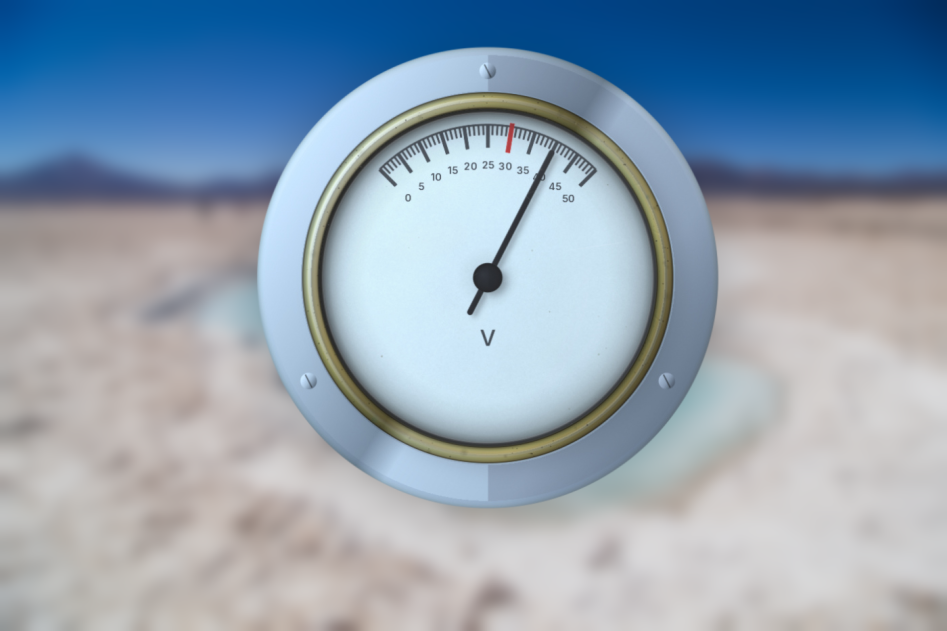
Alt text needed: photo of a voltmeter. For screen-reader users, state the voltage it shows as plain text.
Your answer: 40 V
